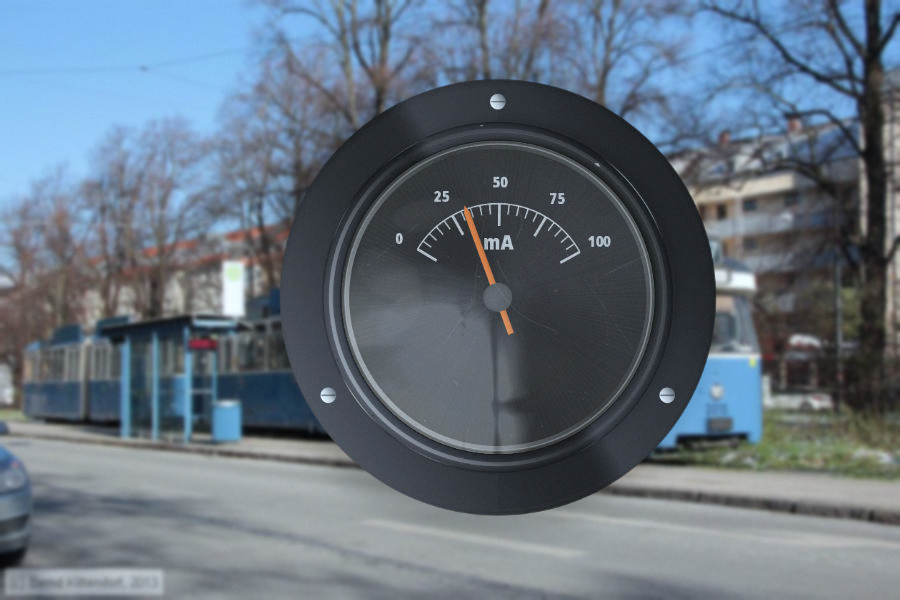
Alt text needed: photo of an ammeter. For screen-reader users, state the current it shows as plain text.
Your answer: 32.5 mA
